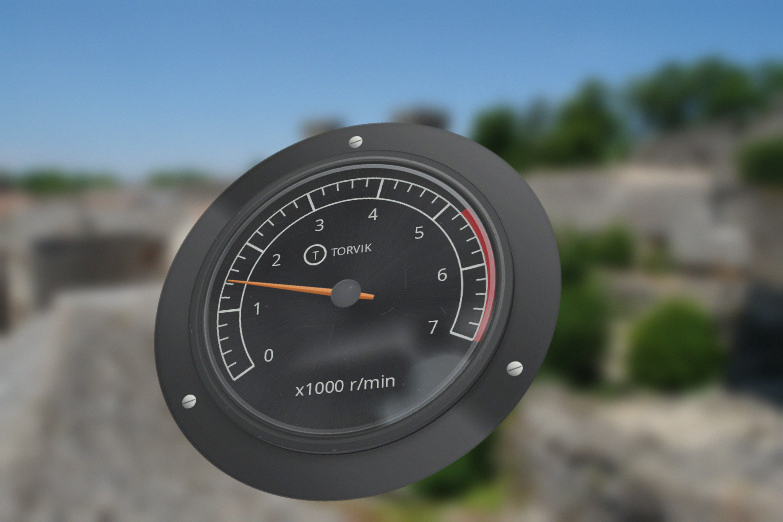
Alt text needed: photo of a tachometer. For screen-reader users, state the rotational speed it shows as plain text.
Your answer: 1400 rpm
